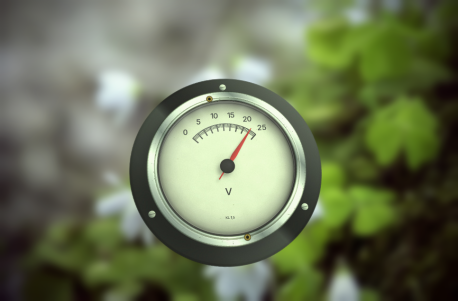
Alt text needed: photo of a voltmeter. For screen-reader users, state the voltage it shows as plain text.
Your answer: 22.5 V
